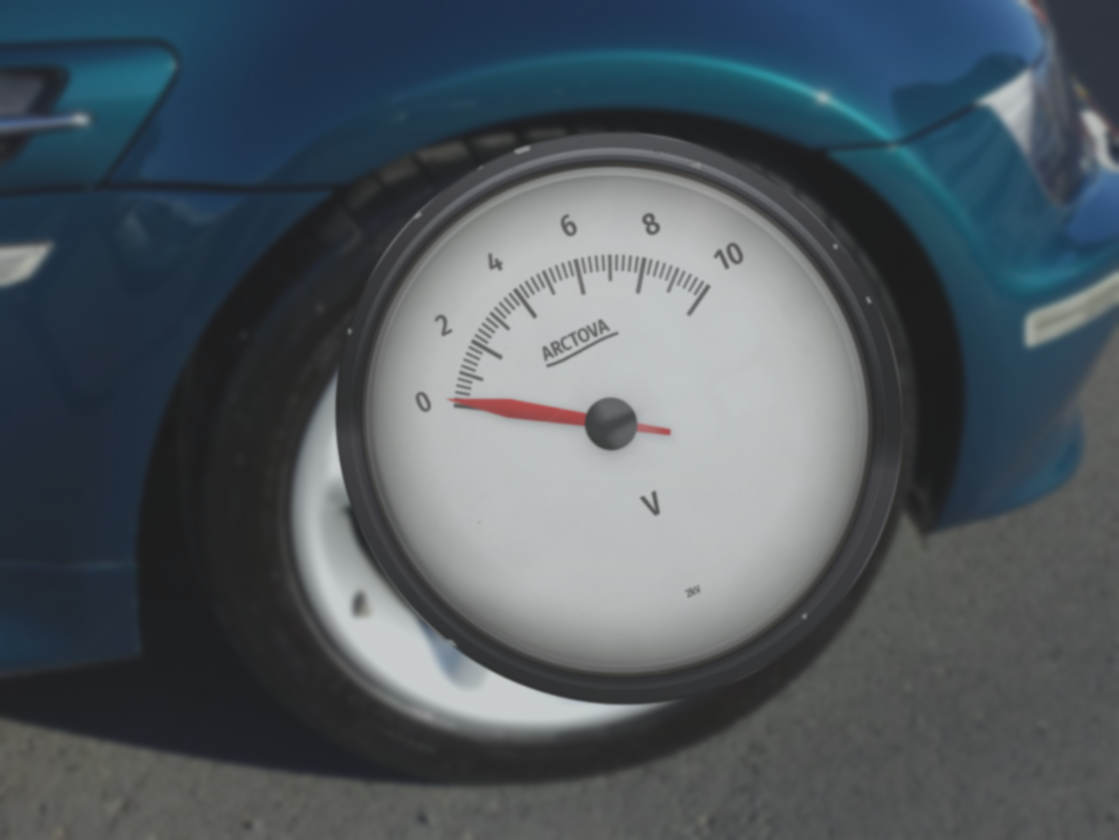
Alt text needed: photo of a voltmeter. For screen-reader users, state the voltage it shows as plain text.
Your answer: 0.2 V
